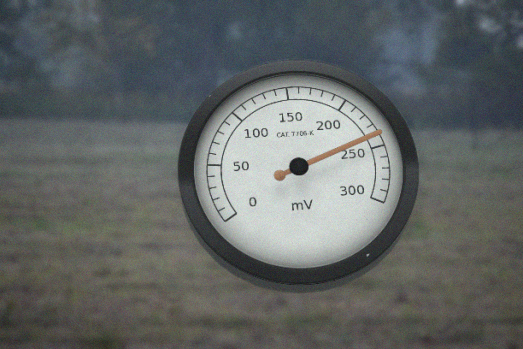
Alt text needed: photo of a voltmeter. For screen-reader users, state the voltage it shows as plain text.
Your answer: 240 mV
